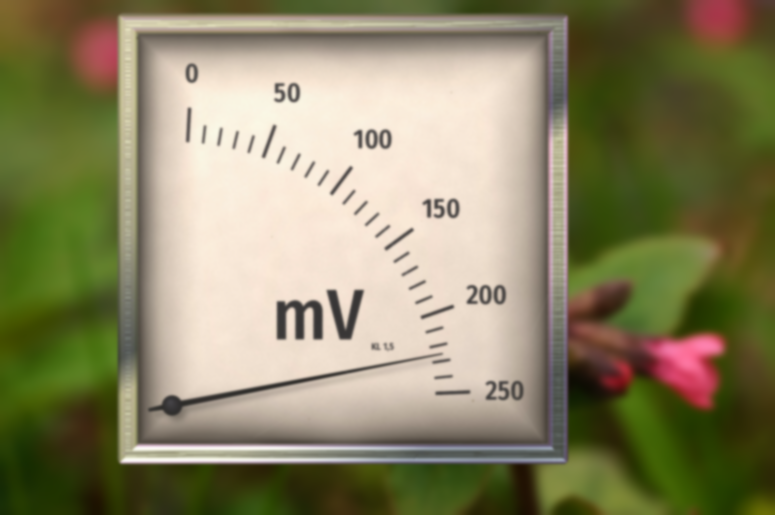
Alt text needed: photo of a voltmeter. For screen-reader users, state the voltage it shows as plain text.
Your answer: 225 mV
